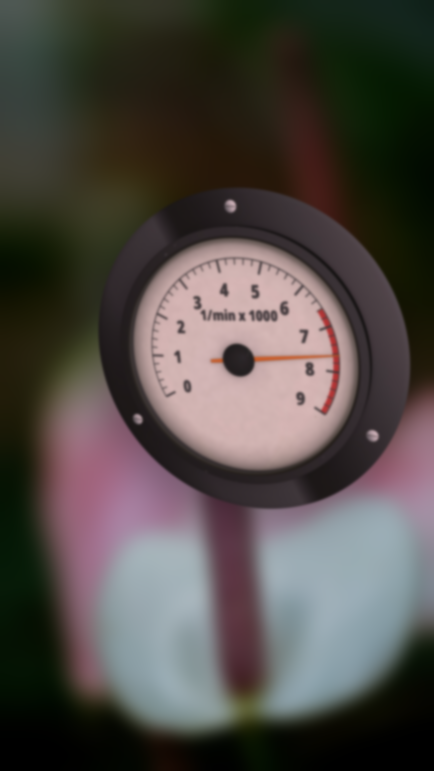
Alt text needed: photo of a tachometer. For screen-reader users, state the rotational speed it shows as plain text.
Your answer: 7600 rpm
